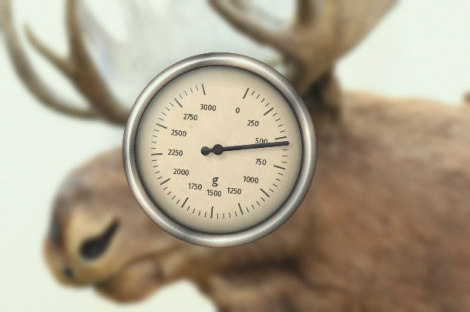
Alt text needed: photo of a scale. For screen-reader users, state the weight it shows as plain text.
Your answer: 550 g
